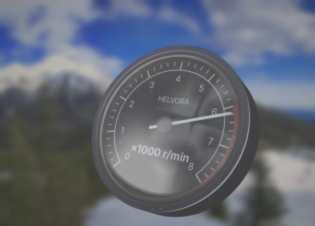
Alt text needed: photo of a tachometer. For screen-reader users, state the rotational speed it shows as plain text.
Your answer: 6200 rpm
